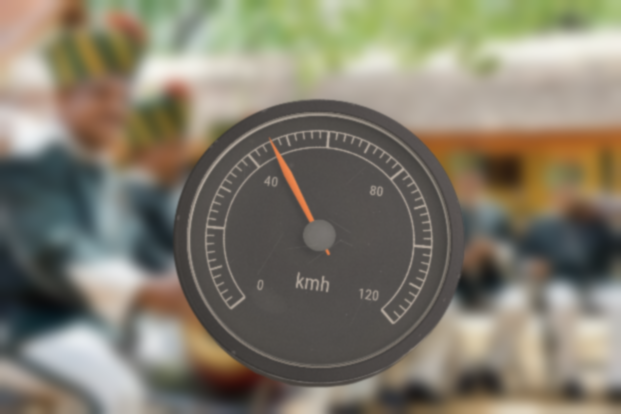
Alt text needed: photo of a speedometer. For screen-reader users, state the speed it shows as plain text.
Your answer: 46 km/h
